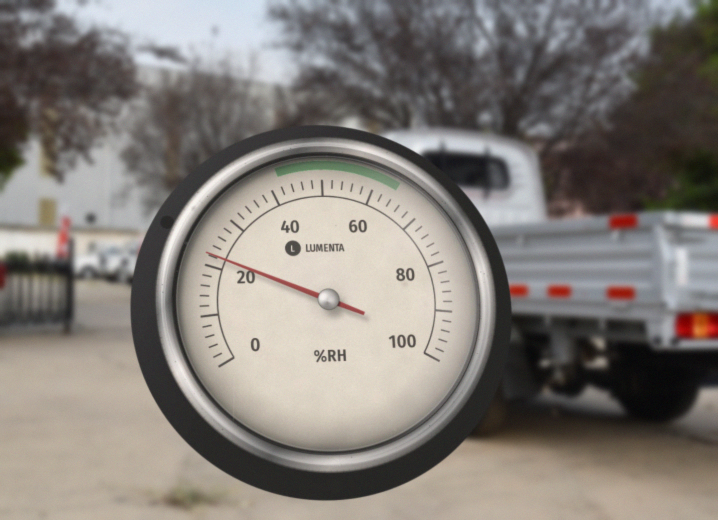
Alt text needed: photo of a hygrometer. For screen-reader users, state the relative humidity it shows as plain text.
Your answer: 22 %
